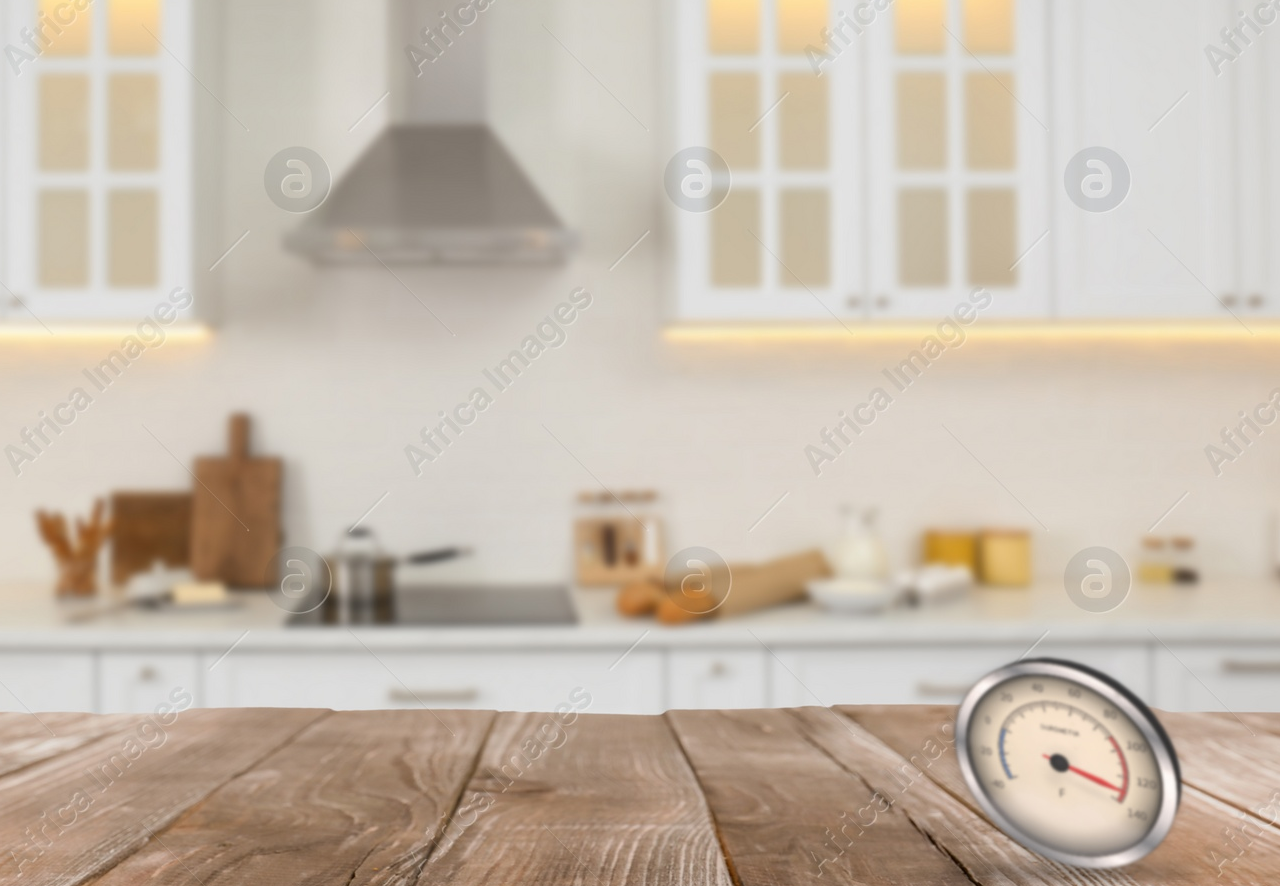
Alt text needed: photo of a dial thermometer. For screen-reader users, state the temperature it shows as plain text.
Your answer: 130 °F
